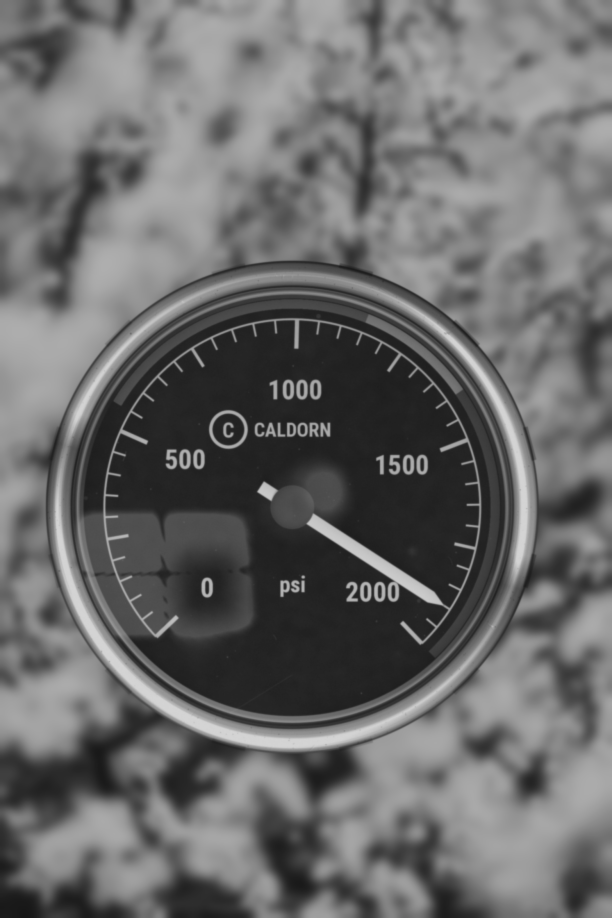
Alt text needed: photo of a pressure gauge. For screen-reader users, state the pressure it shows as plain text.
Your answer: 1900 psi
